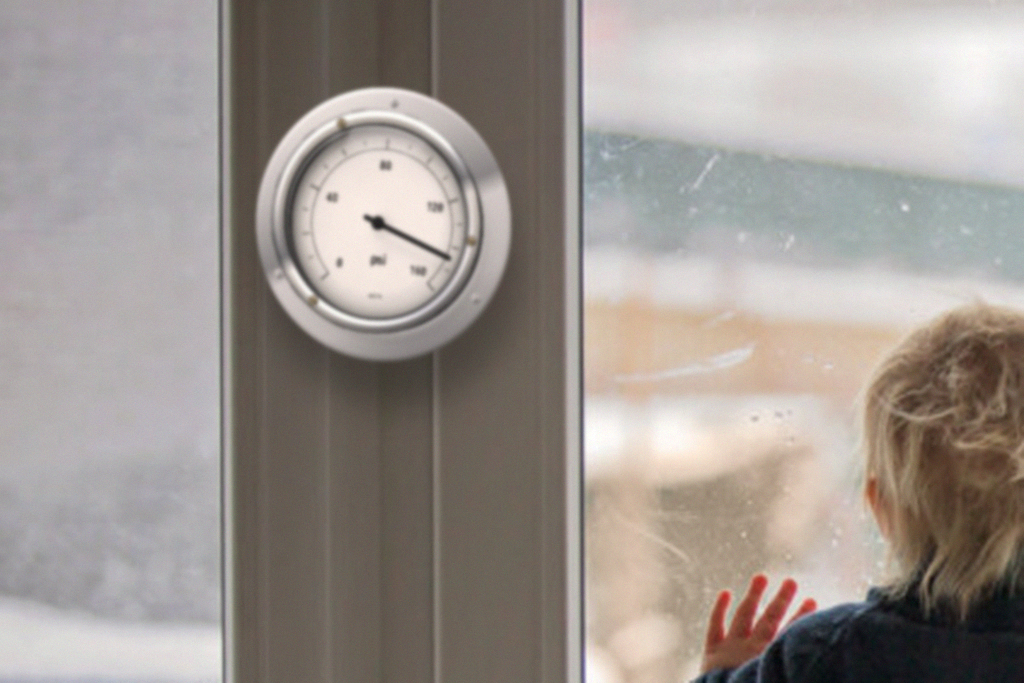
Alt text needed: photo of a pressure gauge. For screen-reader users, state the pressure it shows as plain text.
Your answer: 145 psi
